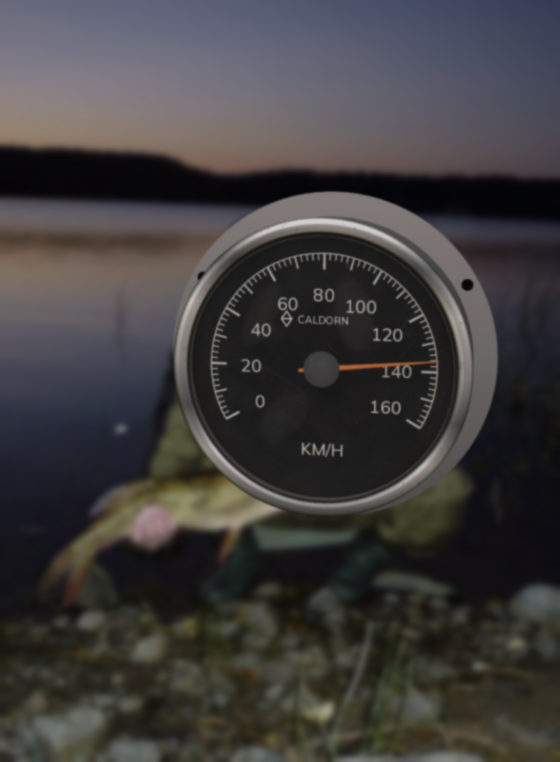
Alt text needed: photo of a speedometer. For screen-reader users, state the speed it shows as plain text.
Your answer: 136 km/h
